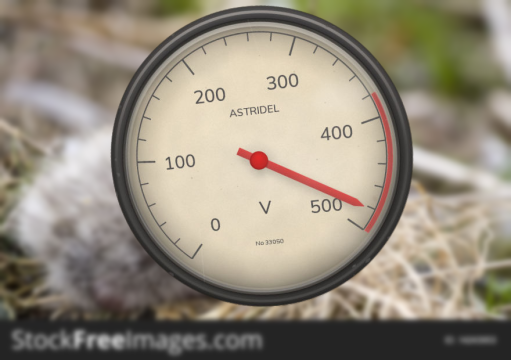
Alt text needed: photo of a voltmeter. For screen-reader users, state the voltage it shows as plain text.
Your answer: 480 V
